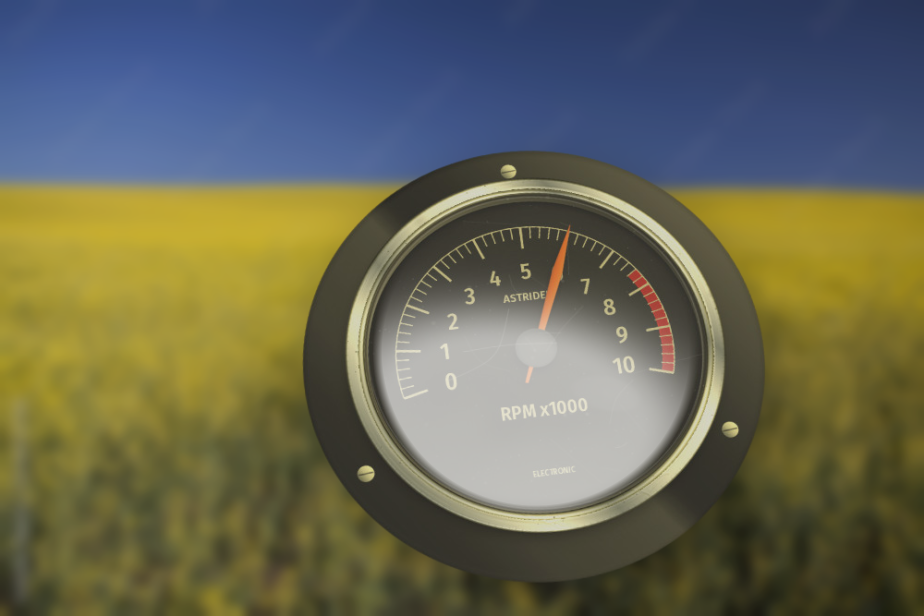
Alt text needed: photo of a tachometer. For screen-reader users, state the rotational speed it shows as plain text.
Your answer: 6000 rpm
